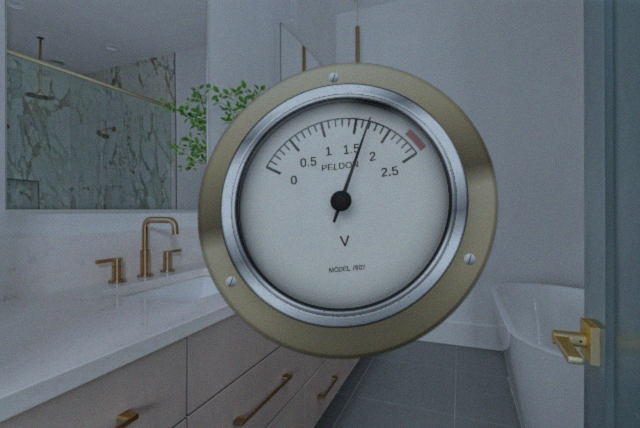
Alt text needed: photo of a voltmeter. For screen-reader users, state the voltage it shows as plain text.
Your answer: 1.7 V
